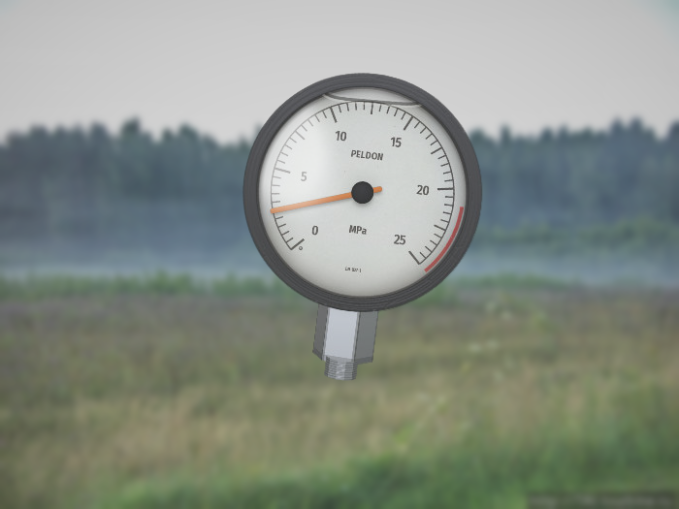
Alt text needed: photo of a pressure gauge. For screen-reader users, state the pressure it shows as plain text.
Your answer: 2.5 MPa
